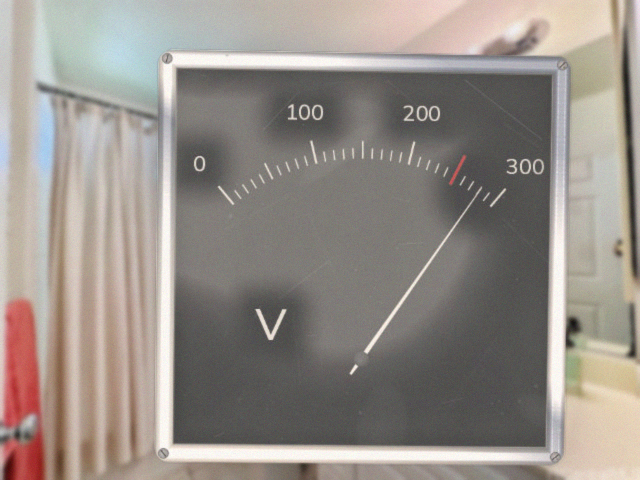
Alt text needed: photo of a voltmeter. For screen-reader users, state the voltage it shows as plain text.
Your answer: 280 V
